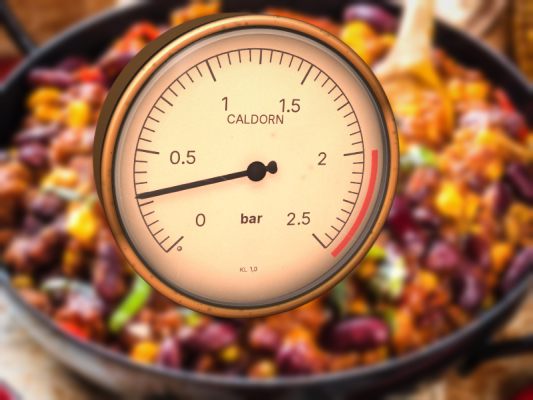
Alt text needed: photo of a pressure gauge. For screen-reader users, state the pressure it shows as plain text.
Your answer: 0.3 bar
